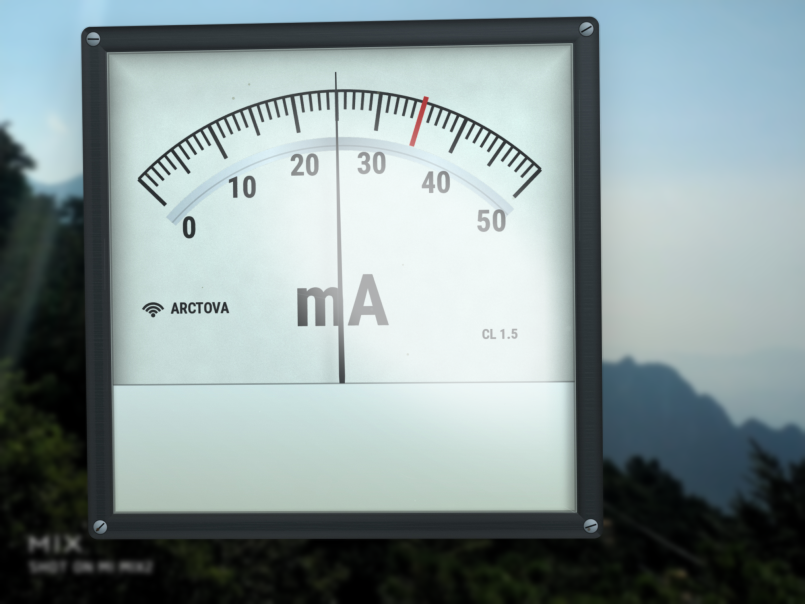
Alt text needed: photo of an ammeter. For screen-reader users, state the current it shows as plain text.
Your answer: 25 mA
